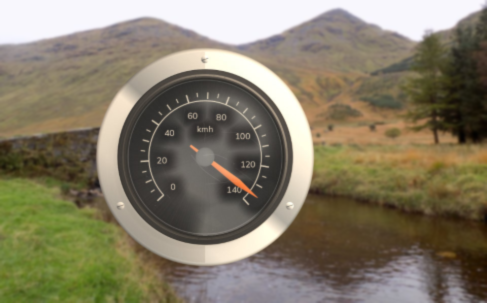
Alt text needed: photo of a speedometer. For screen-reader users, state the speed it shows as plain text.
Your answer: 135 km/h
